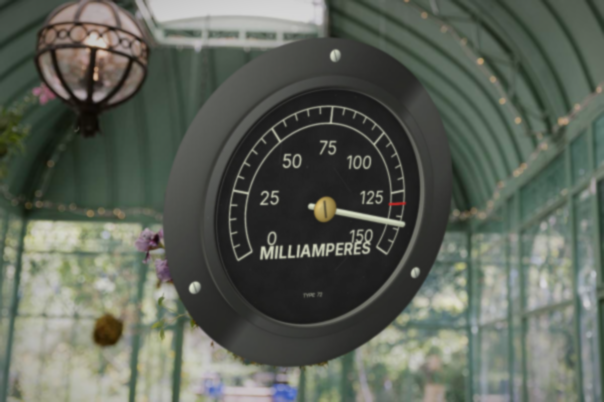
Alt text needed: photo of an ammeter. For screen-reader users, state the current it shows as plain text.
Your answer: 137.5 mA
